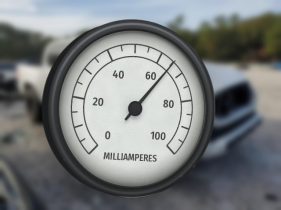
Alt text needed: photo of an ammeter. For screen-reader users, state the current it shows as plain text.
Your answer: 65 mA
